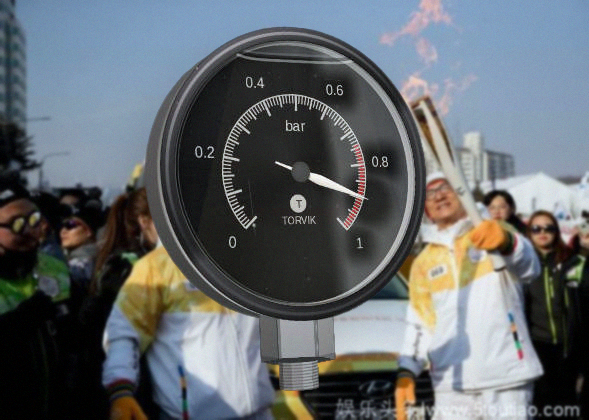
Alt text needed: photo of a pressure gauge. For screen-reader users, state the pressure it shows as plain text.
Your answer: 0.9 bar
